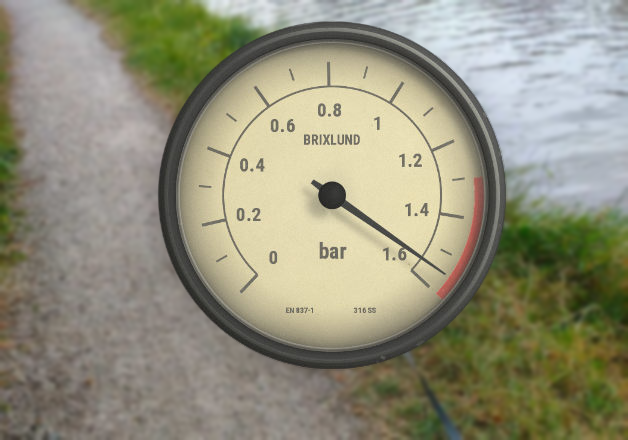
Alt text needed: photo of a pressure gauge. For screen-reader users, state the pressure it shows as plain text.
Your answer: 1.55 bar
